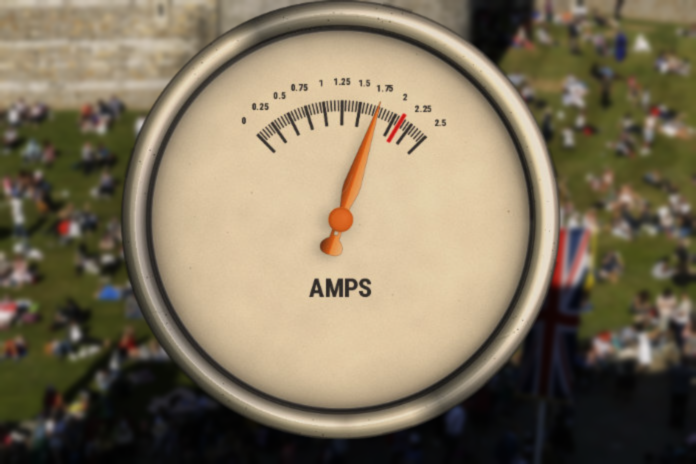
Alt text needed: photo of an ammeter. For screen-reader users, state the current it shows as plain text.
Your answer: 1.75 A
